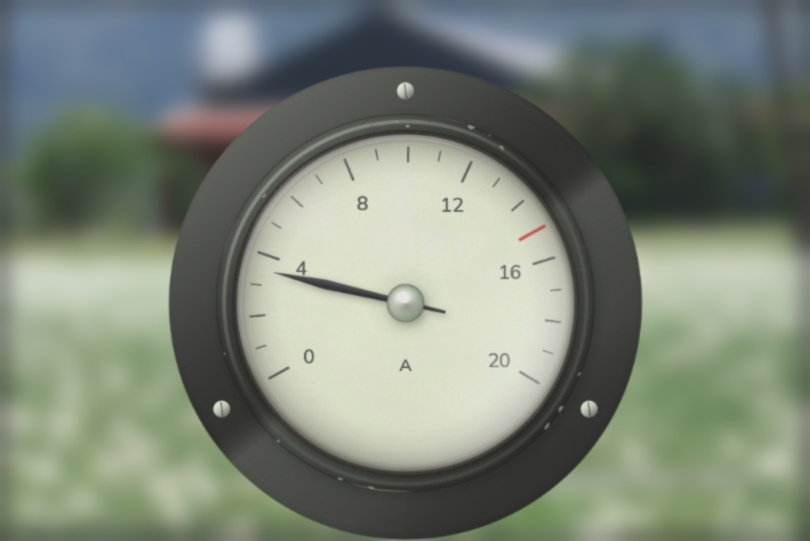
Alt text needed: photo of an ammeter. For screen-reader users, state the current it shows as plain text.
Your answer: 3.5 A
